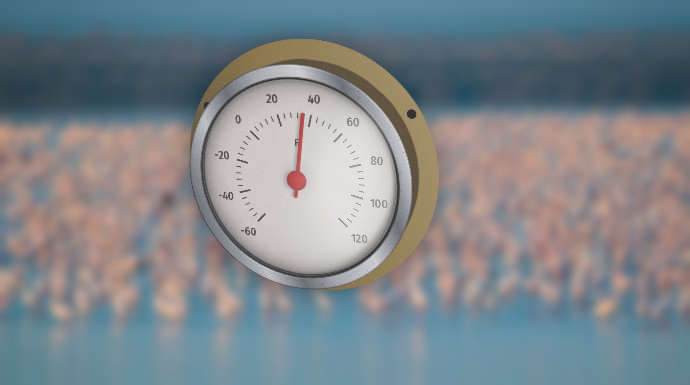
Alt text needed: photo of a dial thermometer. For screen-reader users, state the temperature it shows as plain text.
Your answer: 36 °F
